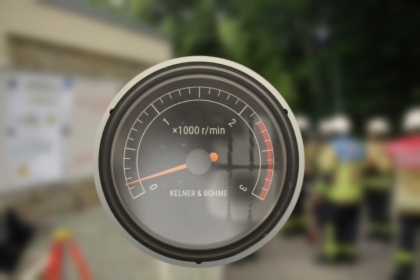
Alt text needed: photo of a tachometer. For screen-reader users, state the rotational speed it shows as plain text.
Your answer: 150 rpm
